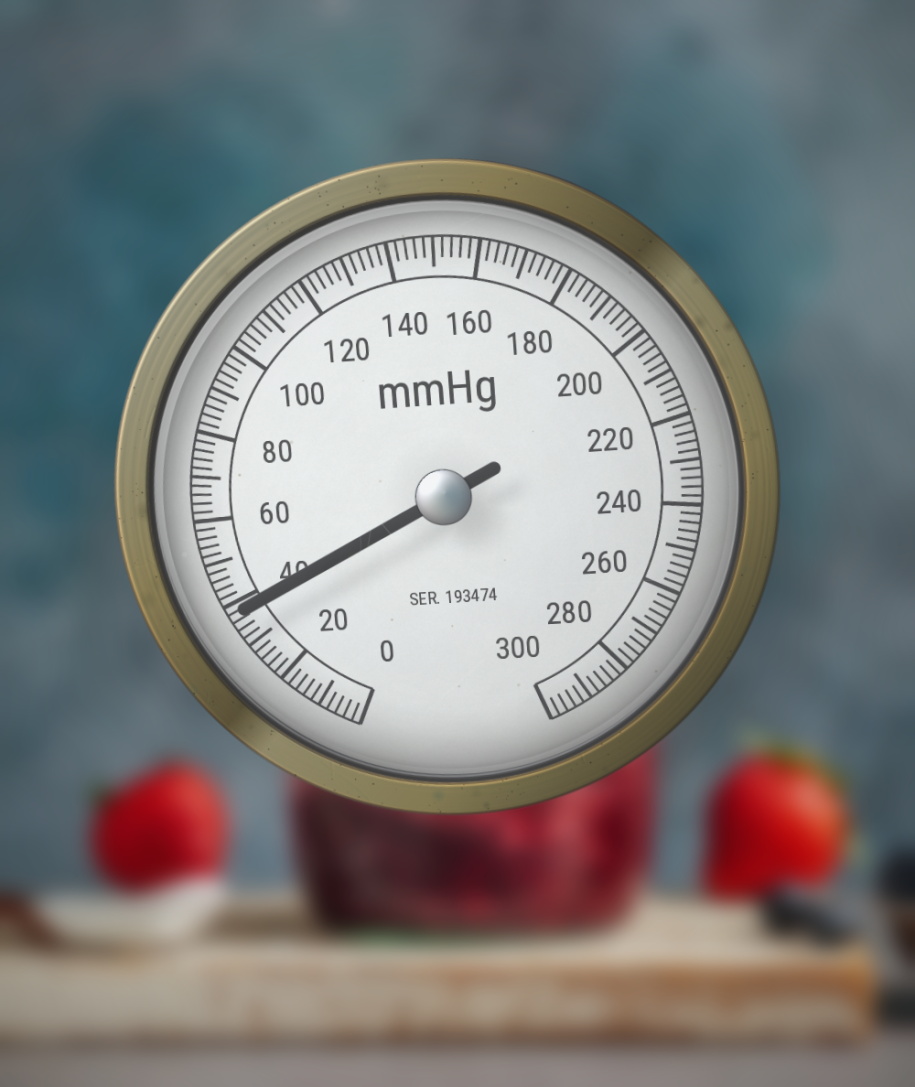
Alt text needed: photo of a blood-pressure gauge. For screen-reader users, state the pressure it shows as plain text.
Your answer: 38 mmHg
